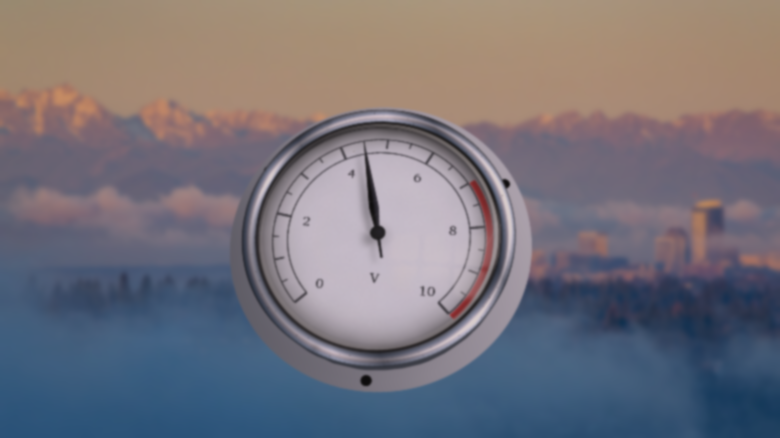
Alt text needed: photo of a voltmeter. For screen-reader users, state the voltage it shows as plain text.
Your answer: 4.5 V
